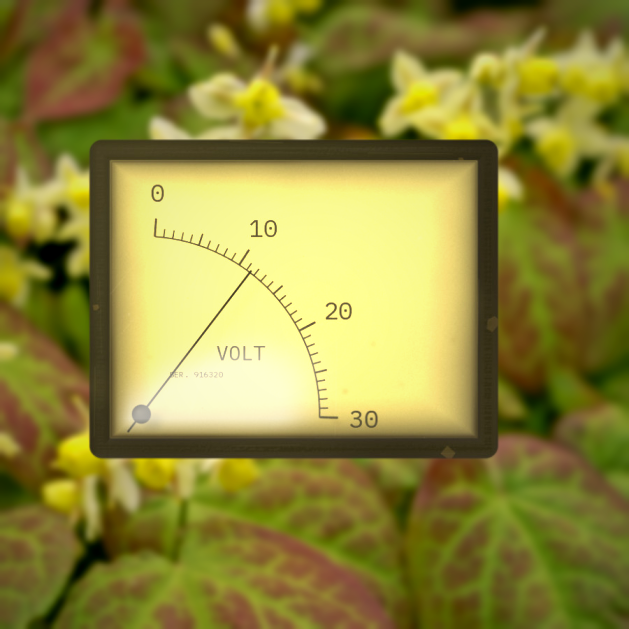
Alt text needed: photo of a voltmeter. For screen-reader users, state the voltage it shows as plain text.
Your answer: 11.5 V
